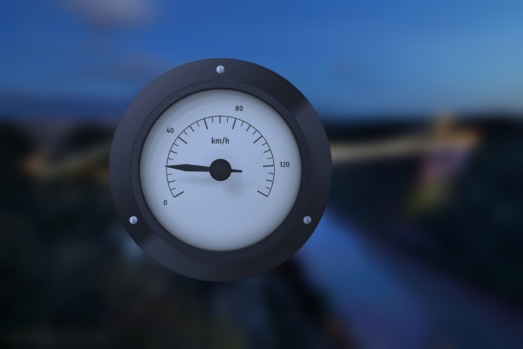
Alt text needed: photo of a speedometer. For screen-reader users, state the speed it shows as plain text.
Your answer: 20 km/h
